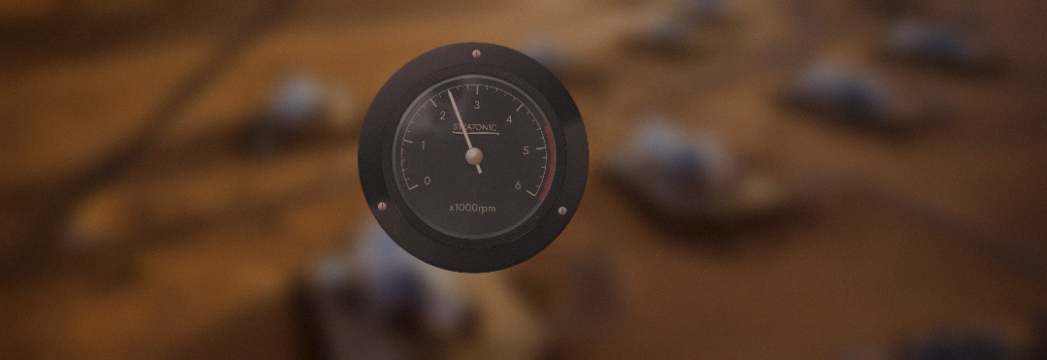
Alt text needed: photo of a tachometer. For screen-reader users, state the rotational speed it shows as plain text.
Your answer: 2400 rpm
